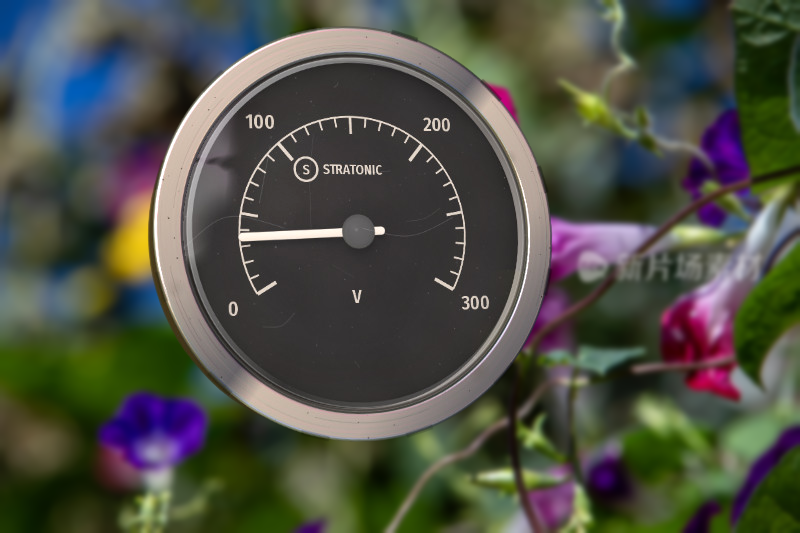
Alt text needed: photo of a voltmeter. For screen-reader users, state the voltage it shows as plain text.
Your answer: 35 V
